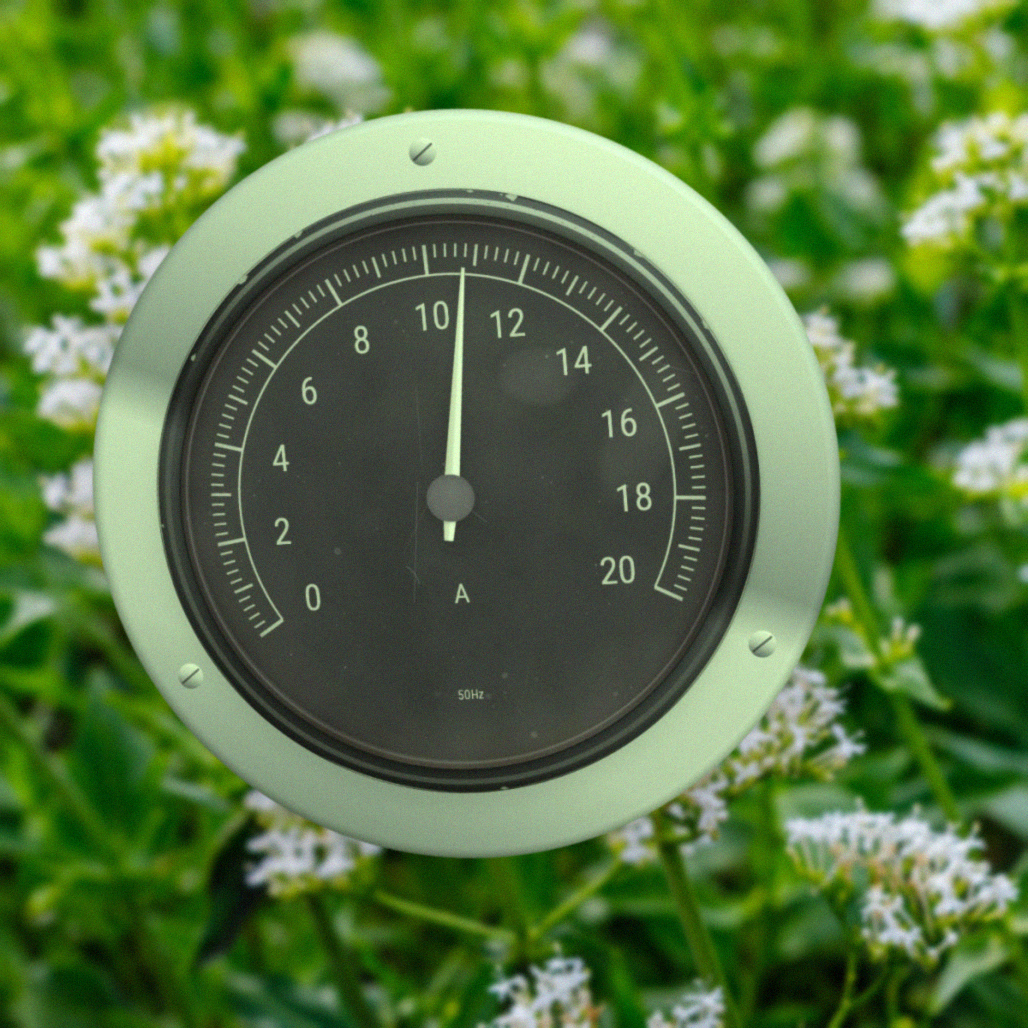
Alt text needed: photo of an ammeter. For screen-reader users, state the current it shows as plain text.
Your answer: 10.8 A
